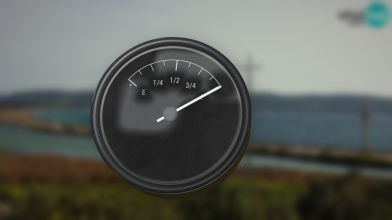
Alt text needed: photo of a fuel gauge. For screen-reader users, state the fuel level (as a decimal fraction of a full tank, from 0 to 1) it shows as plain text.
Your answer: 1
